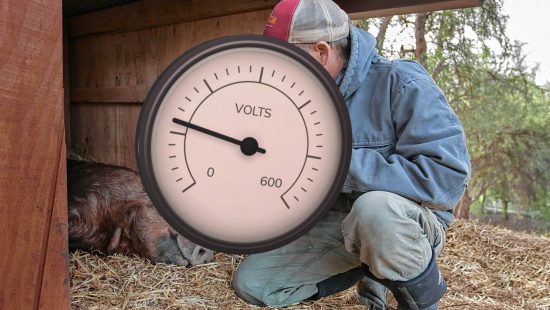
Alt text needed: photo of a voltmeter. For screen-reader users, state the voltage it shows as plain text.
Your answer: 120 V
